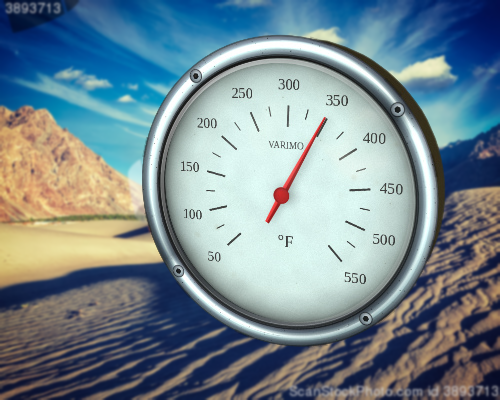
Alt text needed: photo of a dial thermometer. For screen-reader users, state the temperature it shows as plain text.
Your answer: 350 °F
